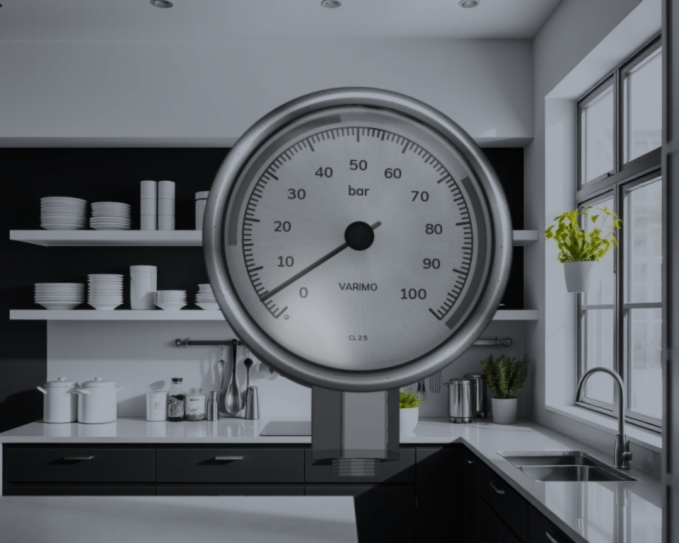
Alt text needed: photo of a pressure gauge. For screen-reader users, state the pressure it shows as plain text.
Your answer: 4 bar
